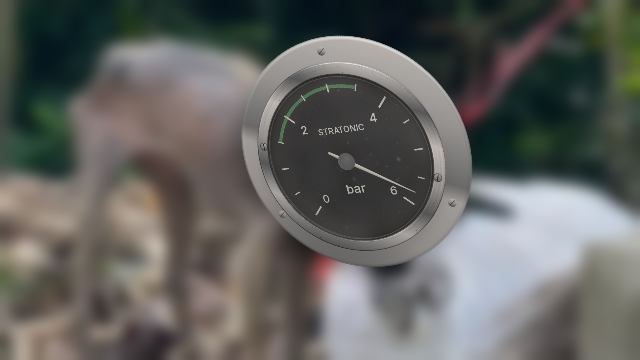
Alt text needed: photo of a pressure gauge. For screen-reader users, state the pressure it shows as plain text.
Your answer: 5.75 bar
